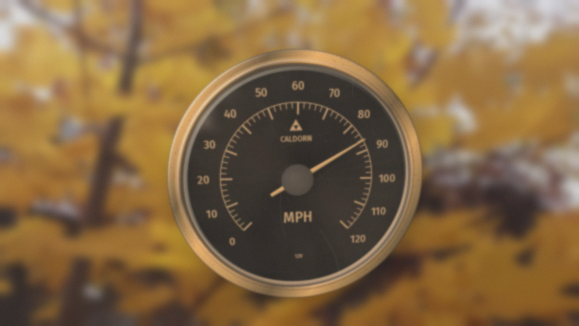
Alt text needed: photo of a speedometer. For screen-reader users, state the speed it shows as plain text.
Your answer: 86 mph
